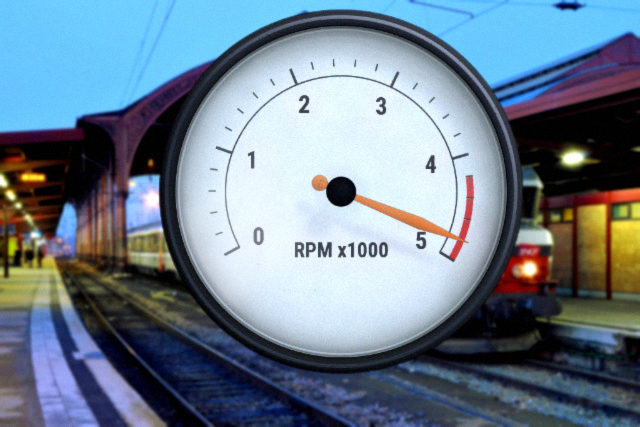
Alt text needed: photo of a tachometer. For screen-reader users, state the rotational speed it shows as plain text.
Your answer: 4800 rpm
